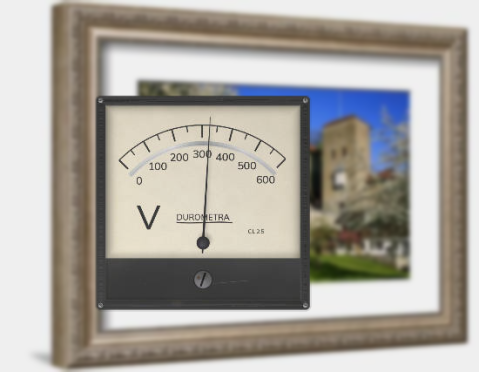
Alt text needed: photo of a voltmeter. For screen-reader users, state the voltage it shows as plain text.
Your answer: 325 V
